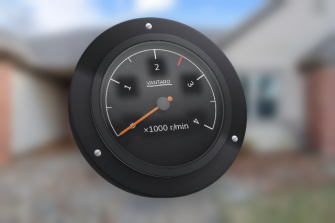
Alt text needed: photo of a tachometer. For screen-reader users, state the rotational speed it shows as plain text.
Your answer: 0 rpm
